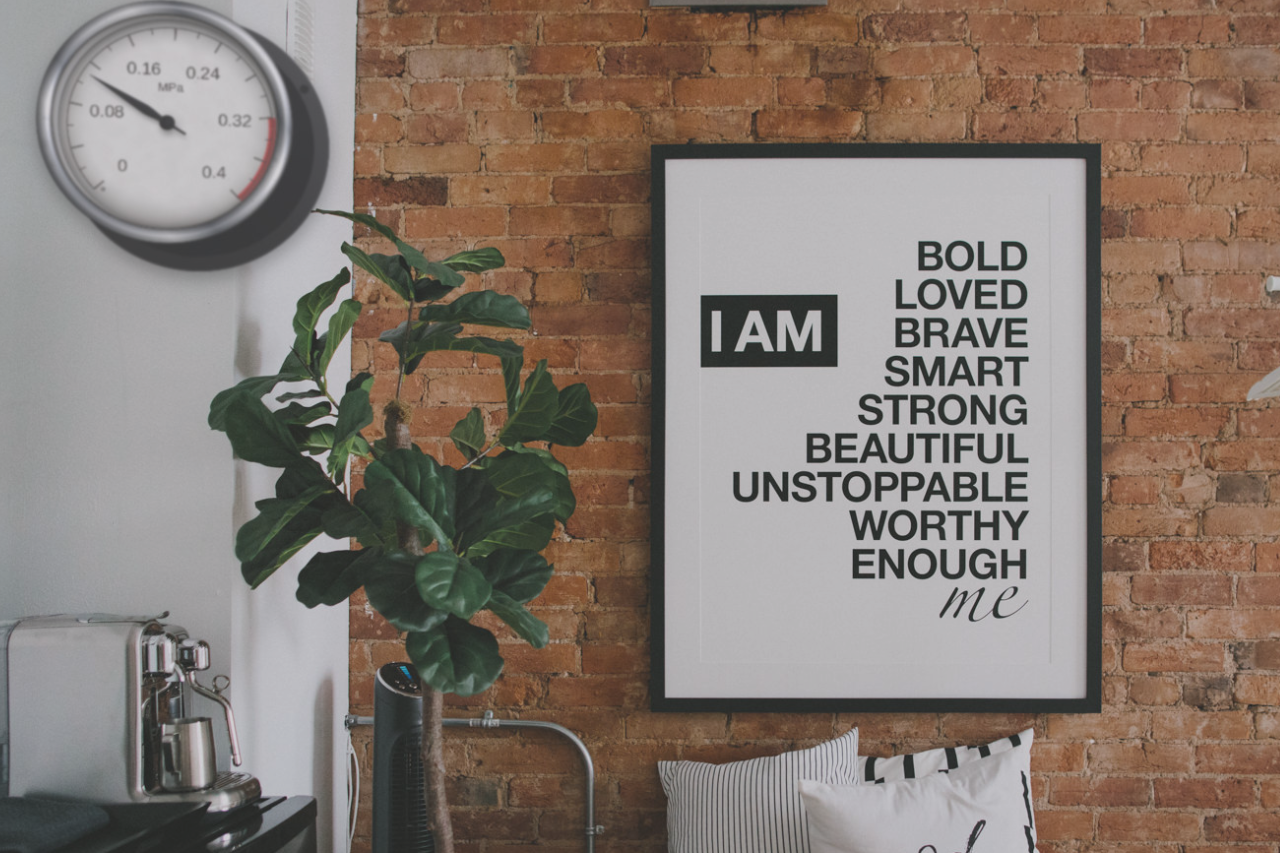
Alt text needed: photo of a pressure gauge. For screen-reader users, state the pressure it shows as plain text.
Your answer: 0.11 MPa
